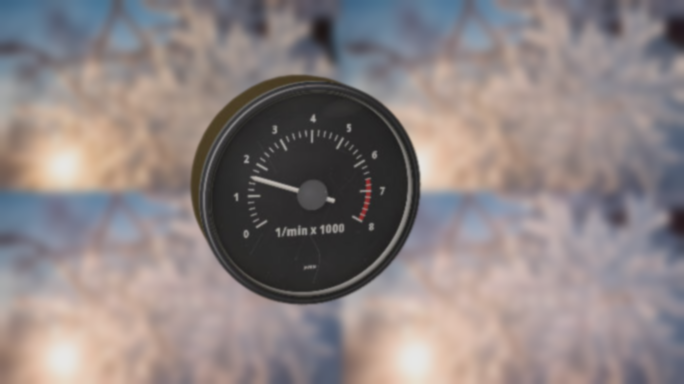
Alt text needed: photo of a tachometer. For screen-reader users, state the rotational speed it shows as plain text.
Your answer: 1600 rpm
